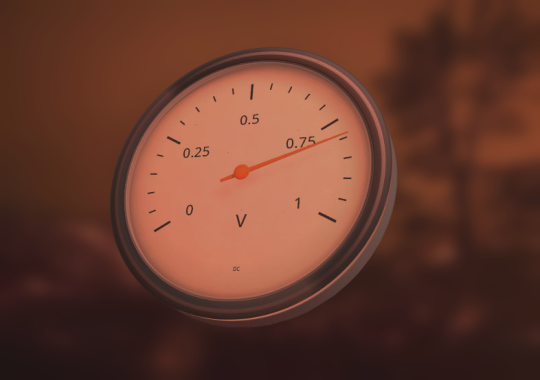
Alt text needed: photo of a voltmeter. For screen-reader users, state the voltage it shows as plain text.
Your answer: 0.8 V
